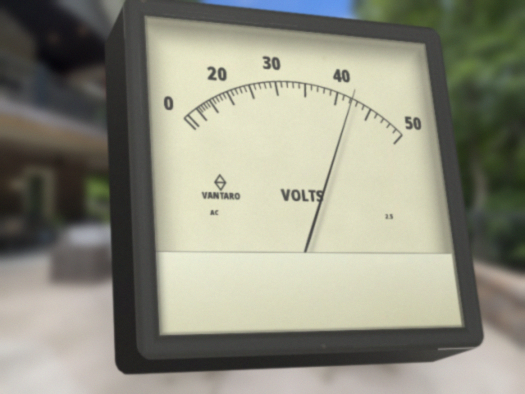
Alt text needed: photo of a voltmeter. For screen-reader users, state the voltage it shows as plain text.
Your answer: 42 V
